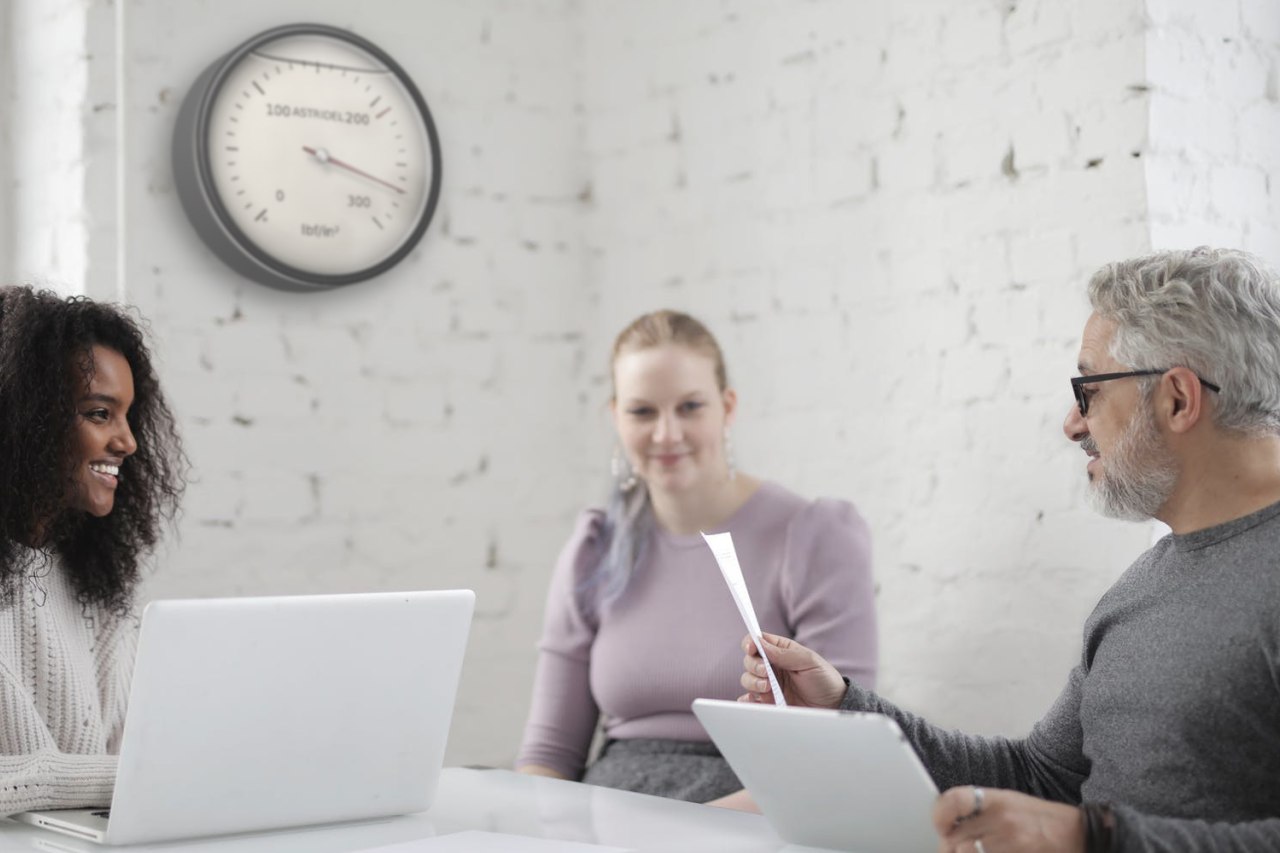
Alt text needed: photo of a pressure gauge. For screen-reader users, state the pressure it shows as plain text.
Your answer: 270 psi
